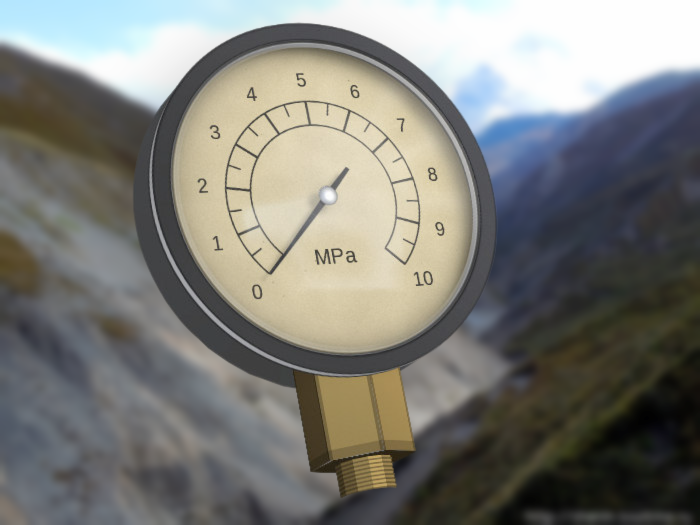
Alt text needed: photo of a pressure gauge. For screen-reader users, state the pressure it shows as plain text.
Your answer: 0 MPa
